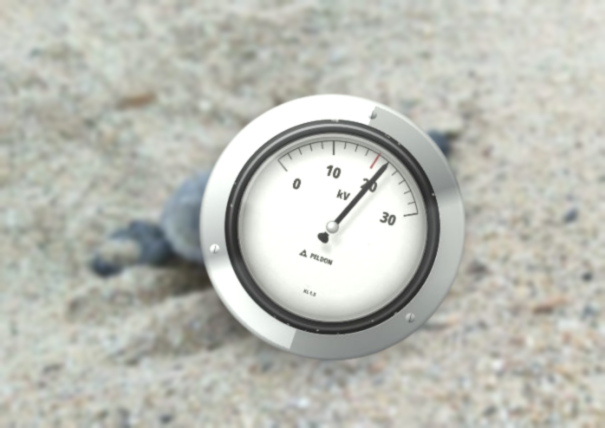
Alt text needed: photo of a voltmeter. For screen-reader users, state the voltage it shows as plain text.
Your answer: 20 kV
